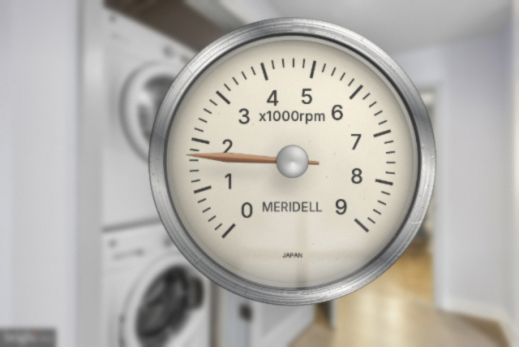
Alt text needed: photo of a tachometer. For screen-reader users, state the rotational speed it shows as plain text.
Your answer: 1700 rpm
